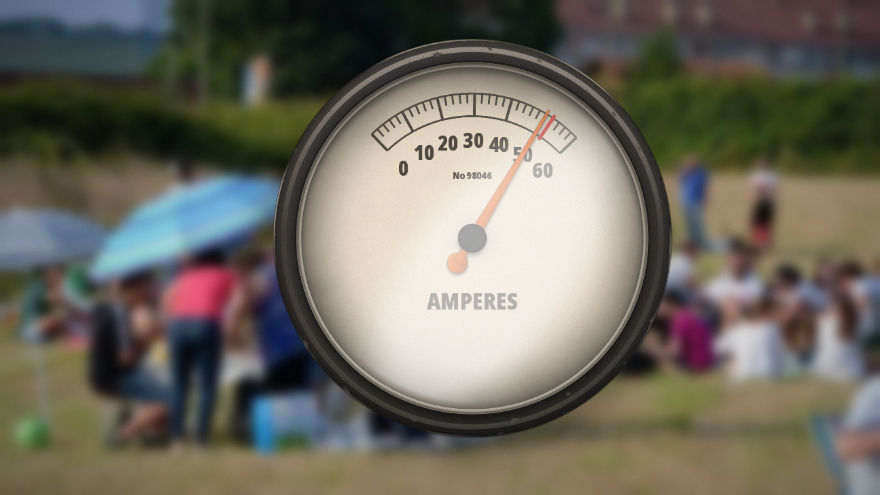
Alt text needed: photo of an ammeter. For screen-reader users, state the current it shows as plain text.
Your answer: 50 A
